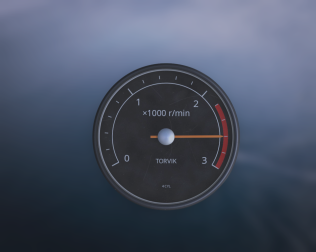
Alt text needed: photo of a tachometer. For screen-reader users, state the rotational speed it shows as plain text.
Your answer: 2600 rpm
